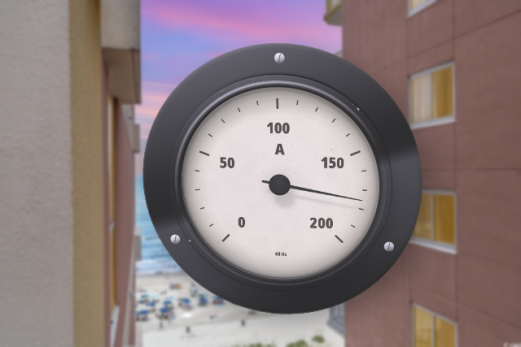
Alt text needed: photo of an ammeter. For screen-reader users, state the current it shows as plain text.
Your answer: 175 A
